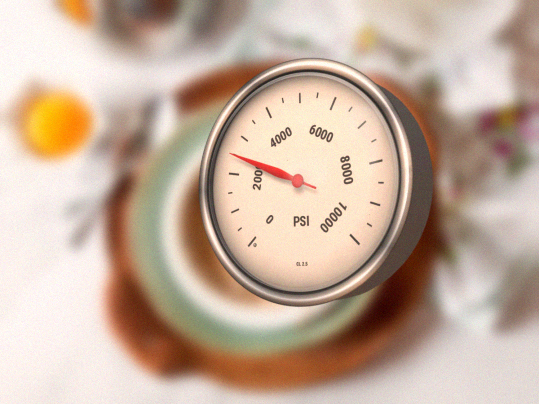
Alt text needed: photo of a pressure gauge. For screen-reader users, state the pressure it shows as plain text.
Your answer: 2500 psi
